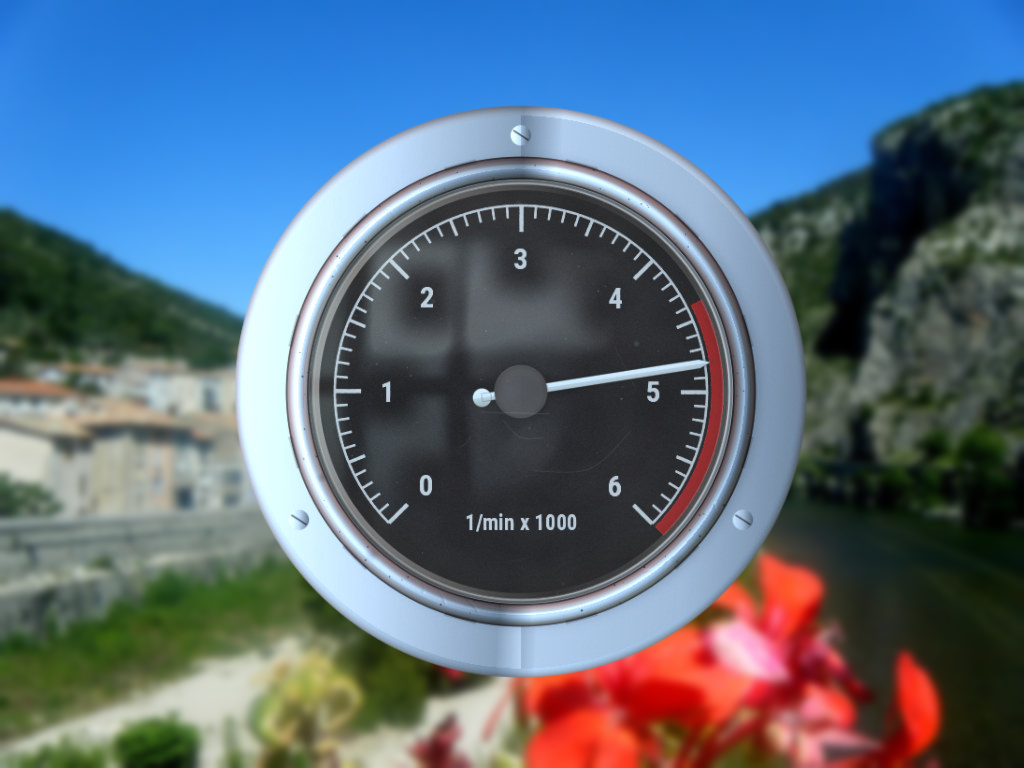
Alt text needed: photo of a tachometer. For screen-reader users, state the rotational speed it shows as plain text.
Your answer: 4800 rpm
